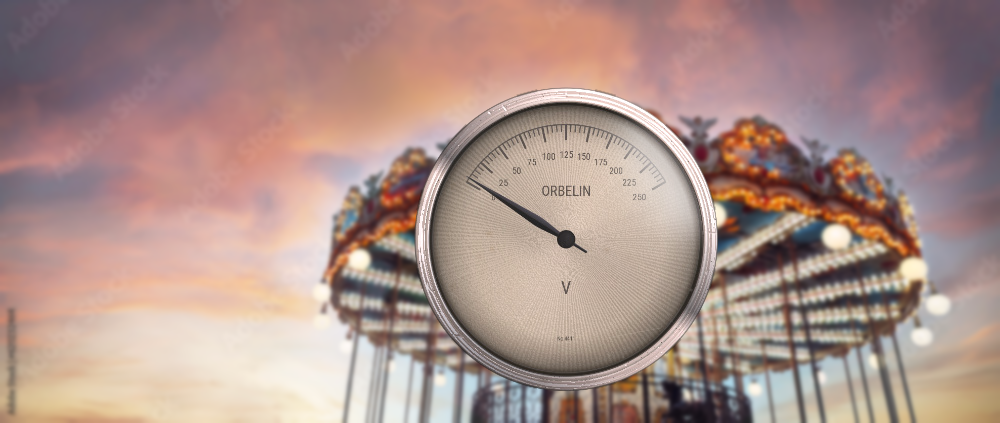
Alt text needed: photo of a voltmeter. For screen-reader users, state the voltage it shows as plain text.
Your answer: 5 V
